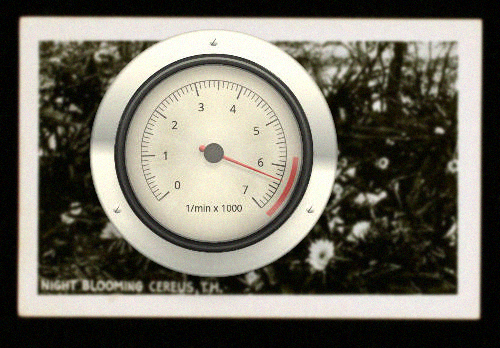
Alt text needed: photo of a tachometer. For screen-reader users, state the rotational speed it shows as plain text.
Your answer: 6300 rpm
